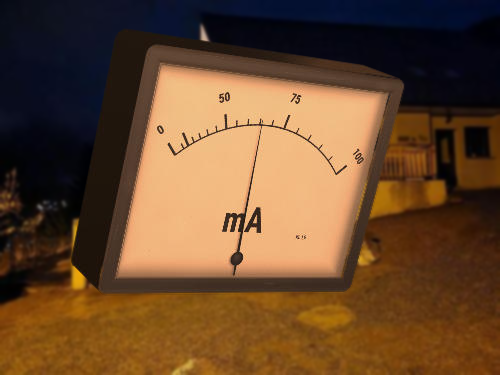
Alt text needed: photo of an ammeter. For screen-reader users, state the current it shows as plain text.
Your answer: 65 mA
